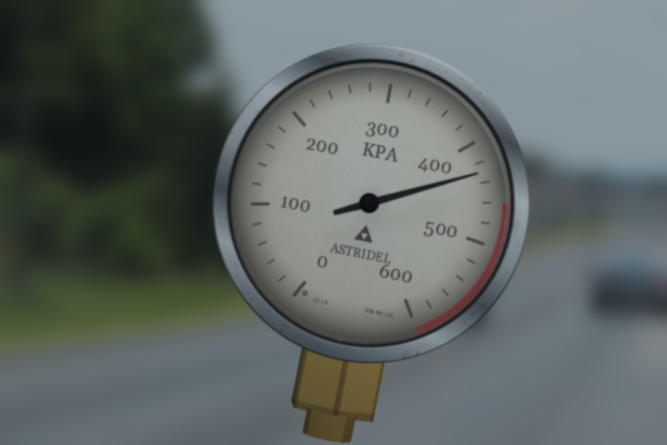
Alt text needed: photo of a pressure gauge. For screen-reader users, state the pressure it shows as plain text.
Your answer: 430 kPa
